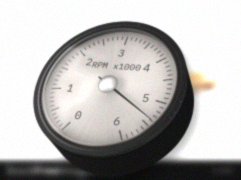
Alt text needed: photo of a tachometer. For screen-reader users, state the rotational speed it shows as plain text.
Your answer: 5400 rpm
